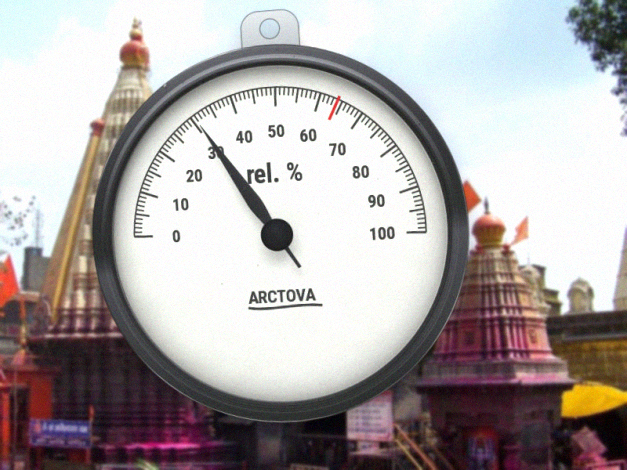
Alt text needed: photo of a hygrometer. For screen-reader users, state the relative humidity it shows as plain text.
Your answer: 31 %
